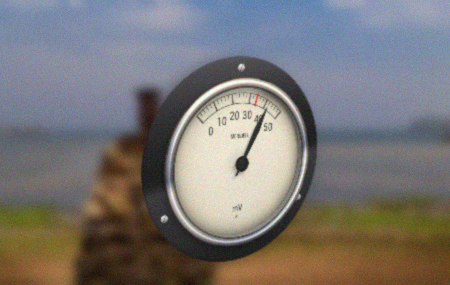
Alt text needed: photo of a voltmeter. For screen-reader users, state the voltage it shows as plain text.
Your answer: 40 mV
